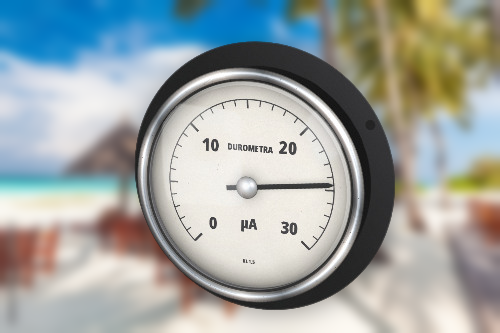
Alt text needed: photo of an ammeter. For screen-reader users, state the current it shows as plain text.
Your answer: 24.5 µA
